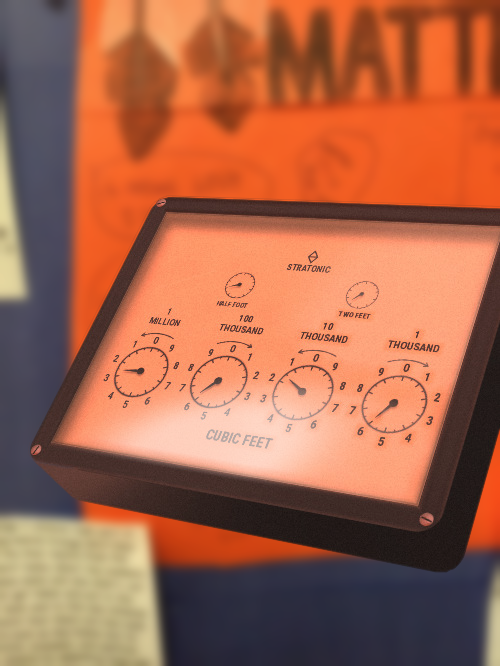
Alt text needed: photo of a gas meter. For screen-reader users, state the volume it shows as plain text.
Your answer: 261600 ft³
